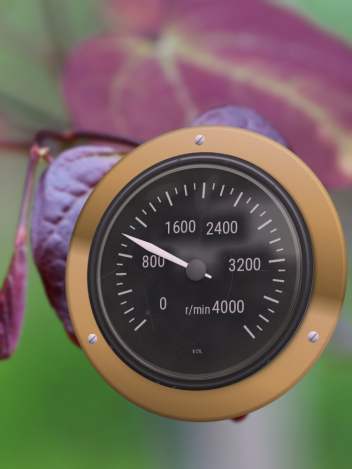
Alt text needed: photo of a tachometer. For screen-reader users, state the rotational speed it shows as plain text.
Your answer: 1000 rpm
